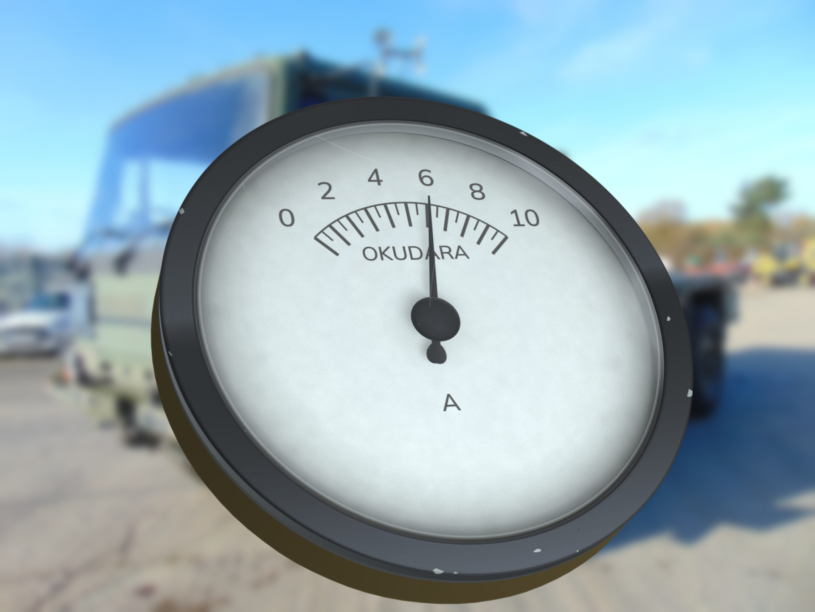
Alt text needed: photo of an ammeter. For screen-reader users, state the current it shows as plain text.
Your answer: 6 A
